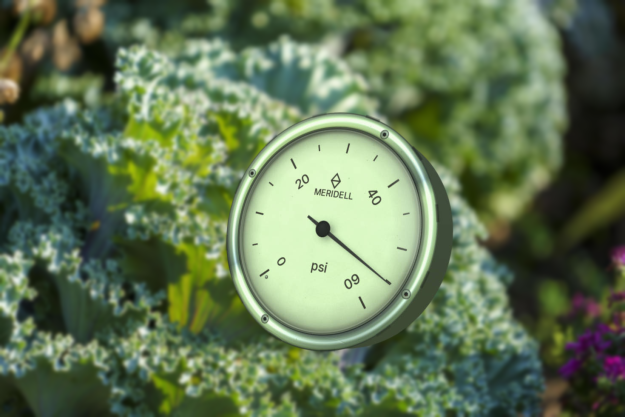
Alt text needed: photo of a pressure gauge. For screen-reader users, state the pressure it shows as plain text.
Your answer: 55 psi
